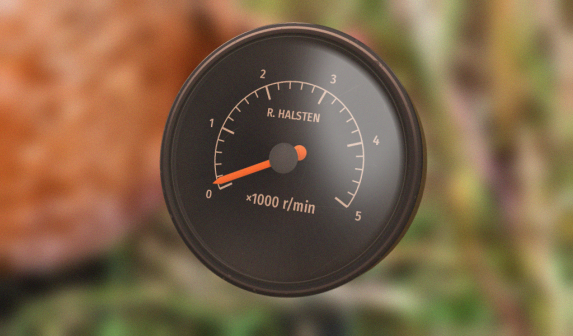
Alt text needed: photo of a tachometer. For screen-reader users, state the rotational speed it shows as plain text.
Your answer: 100 rpm
